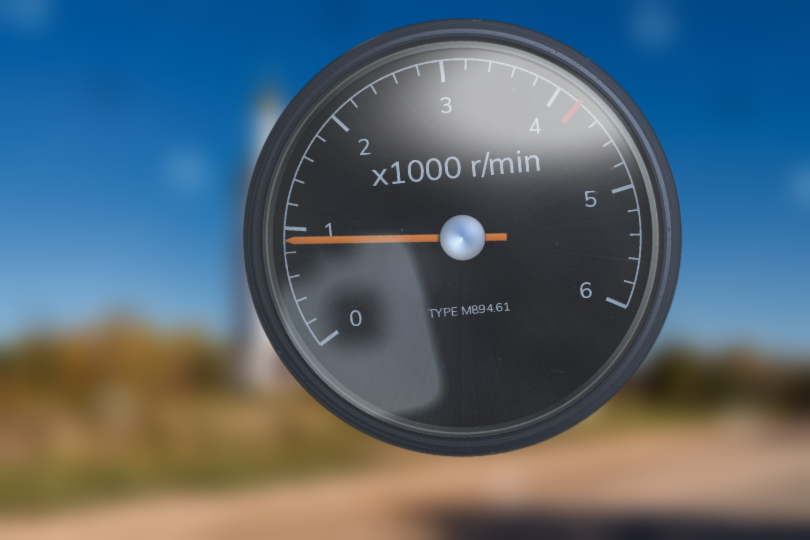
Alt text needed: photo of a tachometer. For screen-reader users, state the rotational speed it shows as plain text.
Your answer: 900 rpm
